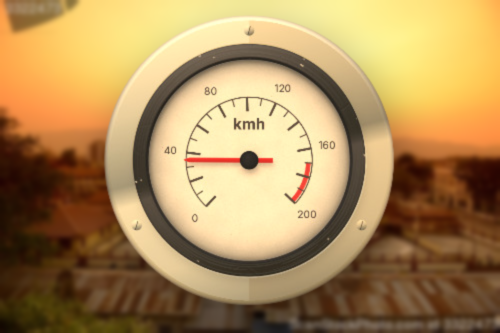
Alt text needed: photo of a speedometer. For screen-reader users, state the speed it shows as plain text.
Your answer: 35 km/h
